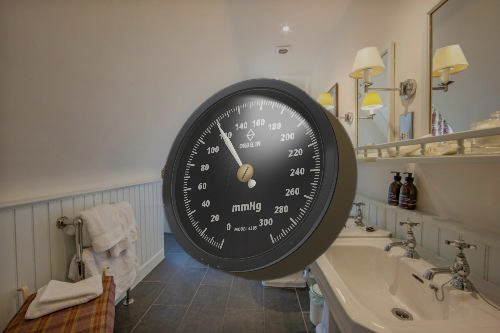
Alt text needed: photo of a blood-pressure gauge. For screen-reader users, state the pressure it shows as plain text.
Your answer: 120 mmHg
